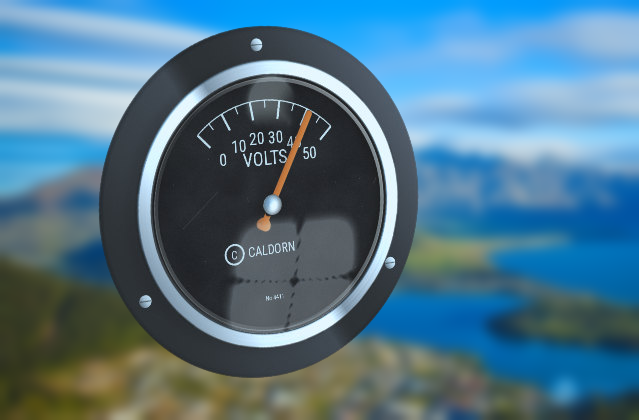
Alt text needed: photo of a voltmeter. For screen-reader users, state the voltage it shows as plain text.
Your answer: 40 V
